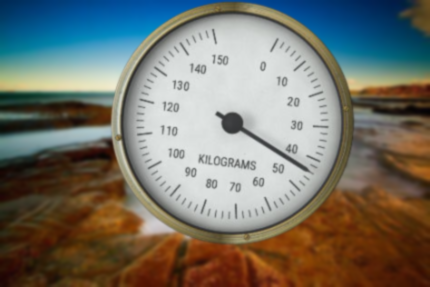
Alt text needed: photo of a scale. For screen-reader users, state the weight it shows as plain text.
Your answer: 44 kg
